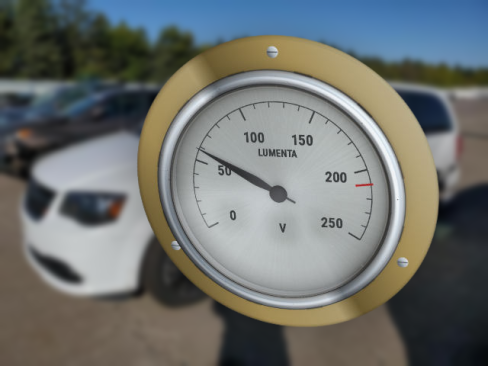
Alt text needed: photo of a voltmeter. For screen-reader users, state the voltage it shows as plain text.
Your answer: 60 V
